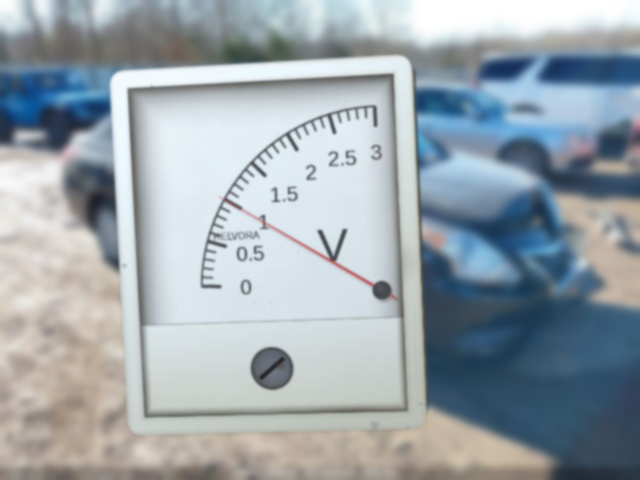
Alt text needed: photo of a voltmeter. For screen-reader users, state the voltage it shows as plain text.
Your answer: 1 V
